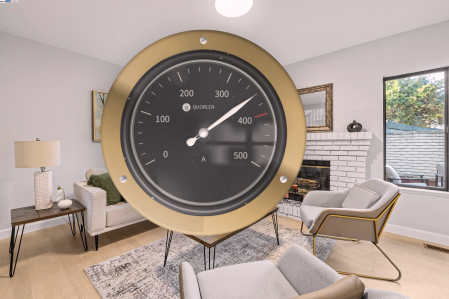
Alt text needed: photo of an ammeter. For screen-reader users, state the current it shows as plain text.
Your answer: 360 A
